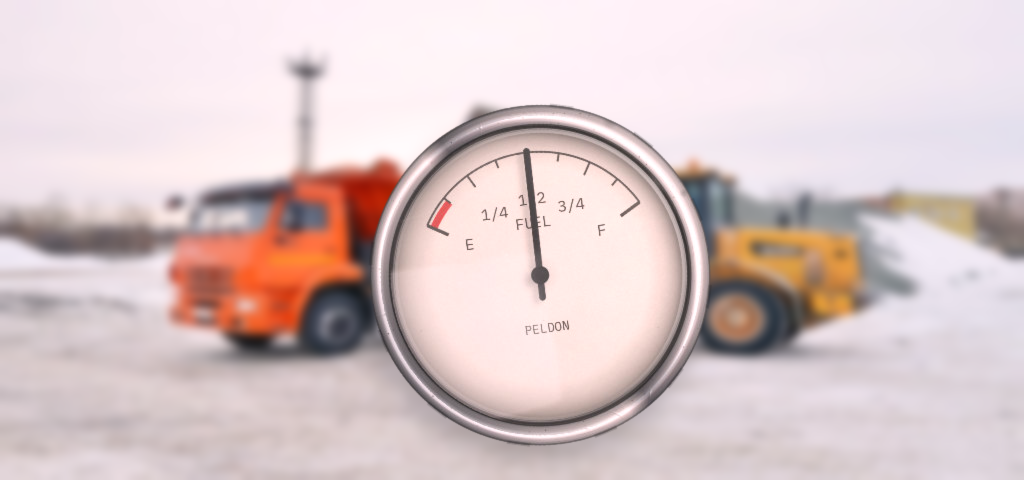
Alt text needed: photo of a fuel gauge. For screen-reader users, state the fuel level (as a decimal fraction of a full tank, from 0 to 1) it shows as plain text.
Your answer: 0.5
